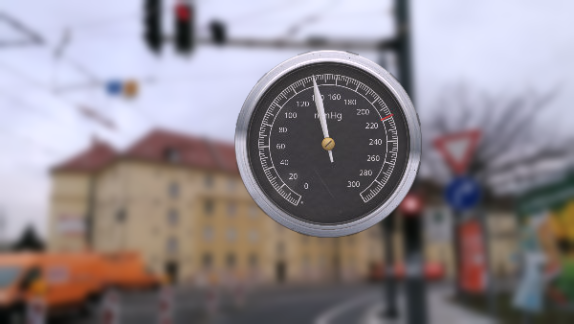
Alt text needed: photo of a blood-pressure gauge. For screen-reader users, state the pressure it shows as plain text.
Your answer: 140 mmHg
